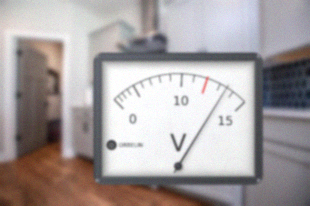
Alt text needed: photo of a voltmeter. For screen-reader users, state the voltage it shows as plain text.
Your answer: 13.5 V
